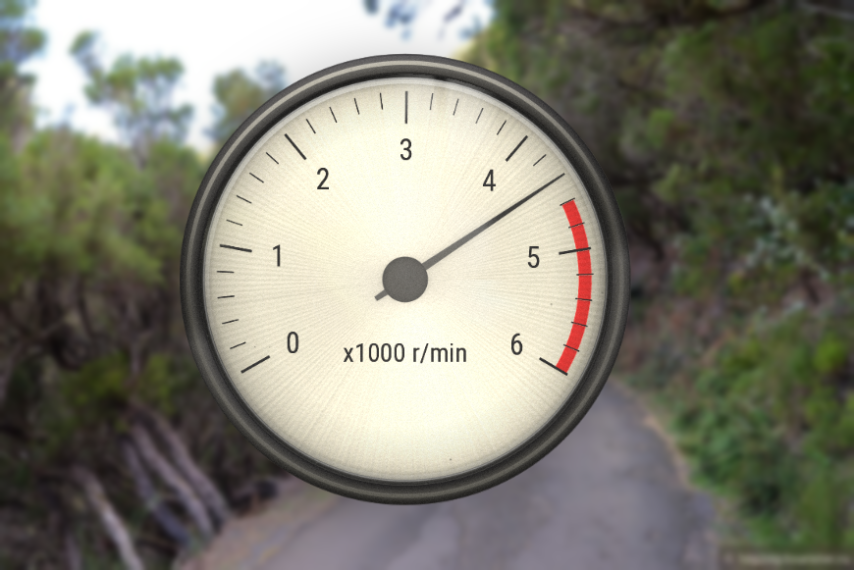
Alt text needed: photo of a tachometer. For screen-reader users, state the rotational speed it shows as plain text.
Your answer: 4400 rpm
